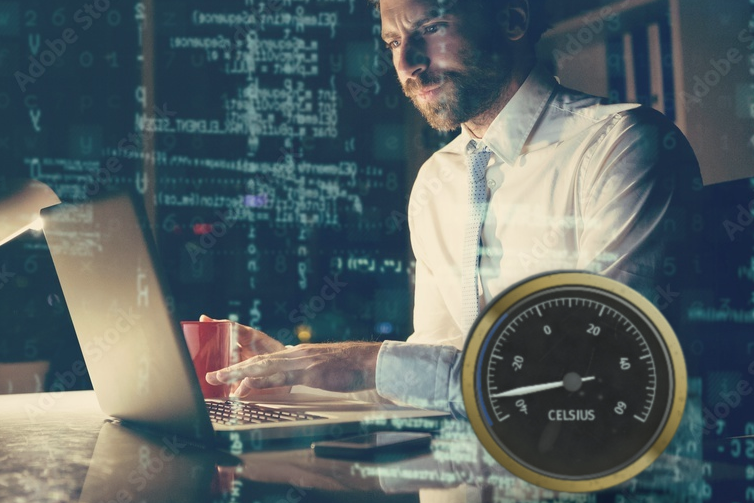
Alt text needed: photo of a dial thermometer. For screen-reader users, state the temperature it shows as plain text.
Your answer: -32 °C
